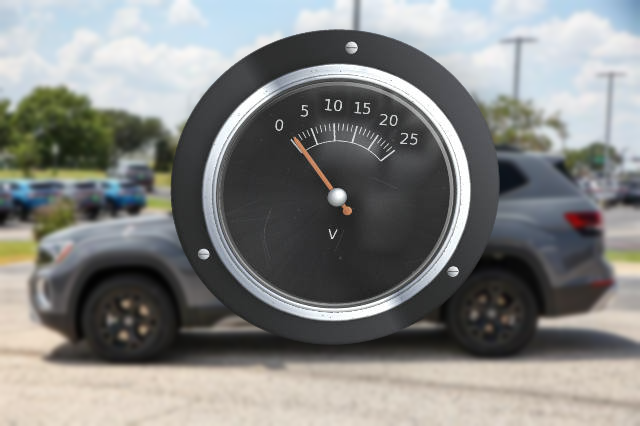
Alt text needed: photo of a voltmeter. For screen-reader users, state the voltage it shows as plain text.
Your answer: 1 V
